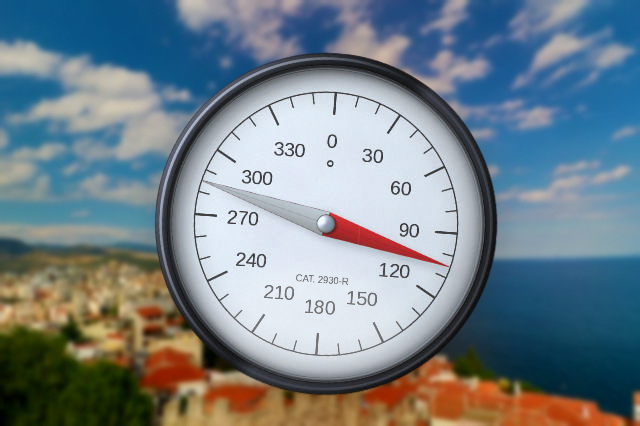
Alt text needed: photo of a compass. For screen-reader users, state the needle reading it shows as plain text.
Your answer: 105 °
